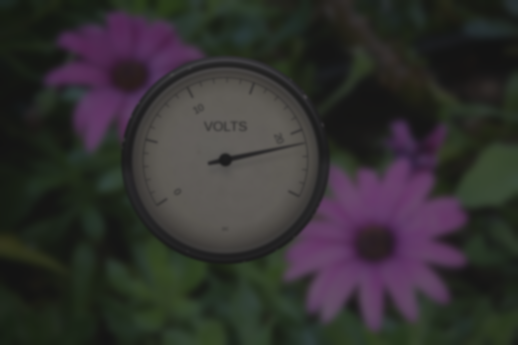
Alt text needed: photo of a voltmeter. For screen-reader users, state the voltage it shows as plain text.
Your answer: 21 V
